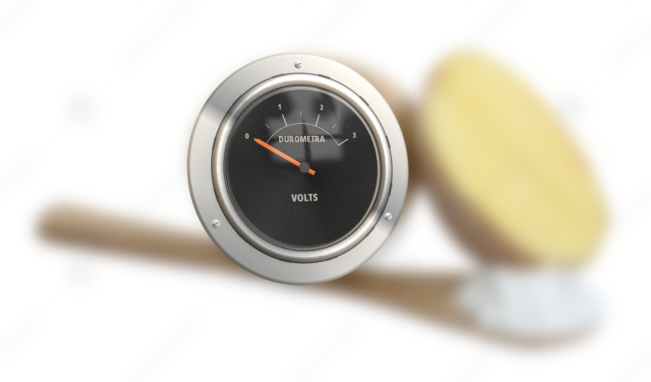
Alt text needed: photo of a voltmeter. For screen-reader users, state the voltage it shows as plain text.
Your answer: 0 V
